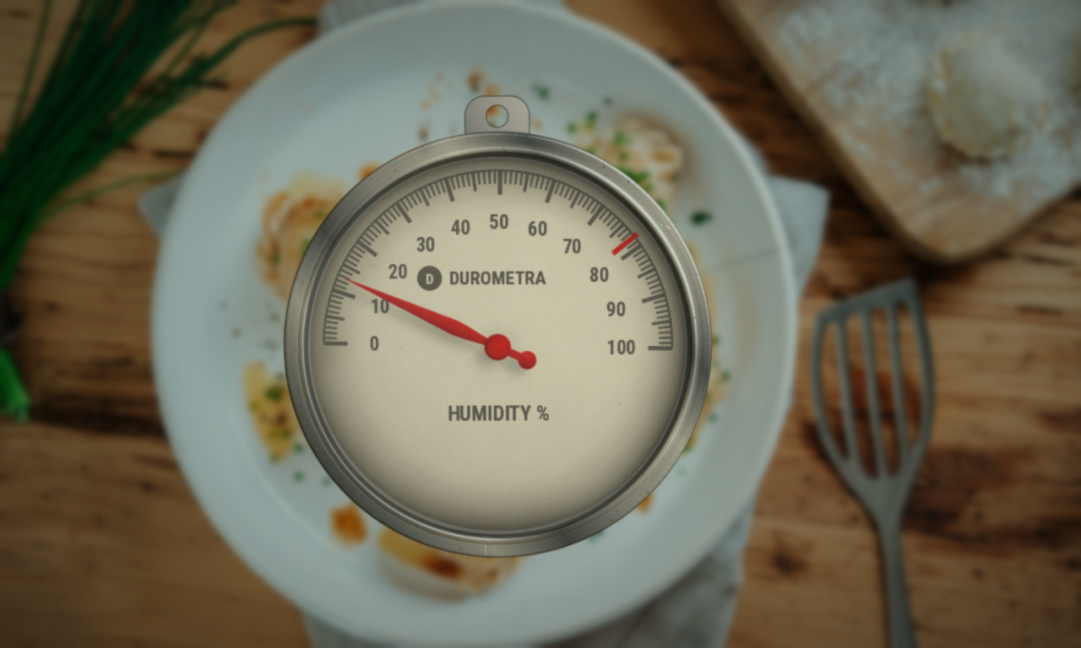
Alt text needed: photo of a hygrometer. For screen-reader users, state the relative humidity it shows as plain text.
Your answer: 13 %
